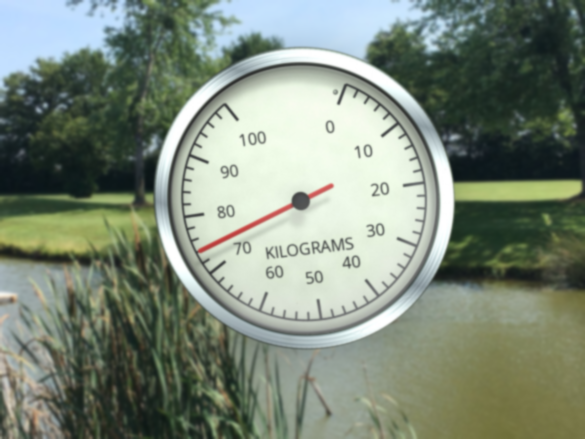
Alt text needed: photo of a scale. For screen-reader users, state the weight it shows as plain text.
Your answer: 74 kg
